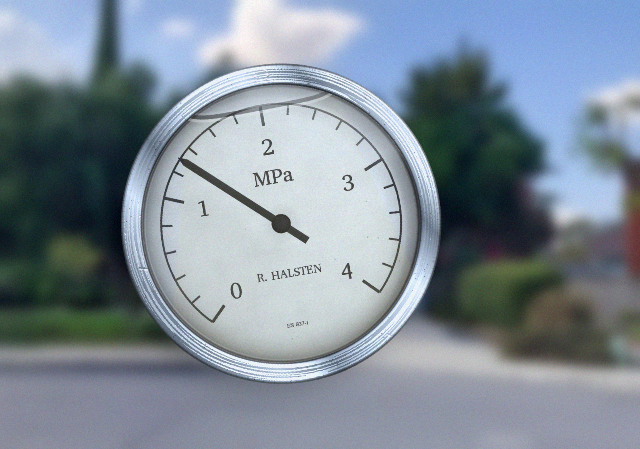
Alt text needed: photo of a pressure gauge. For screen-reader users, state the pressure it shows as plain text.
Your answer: 1.3 MPa
